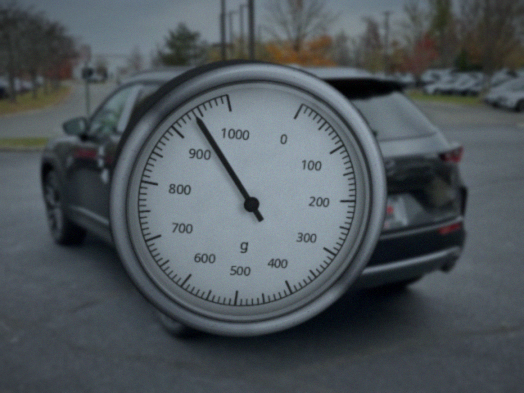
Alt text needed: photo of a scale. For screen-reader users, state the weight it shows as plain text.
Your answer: 940 g
